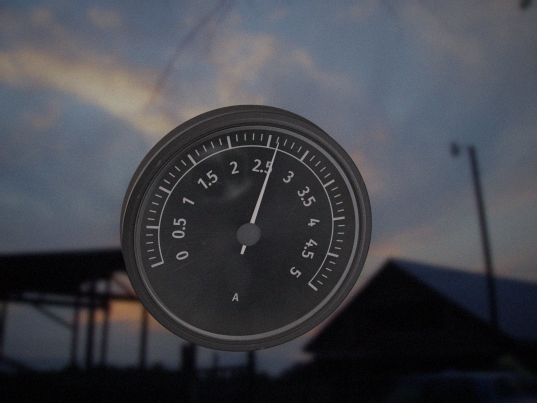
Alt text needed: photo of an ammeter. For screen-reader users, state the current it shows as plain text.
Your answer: 2.6 A
